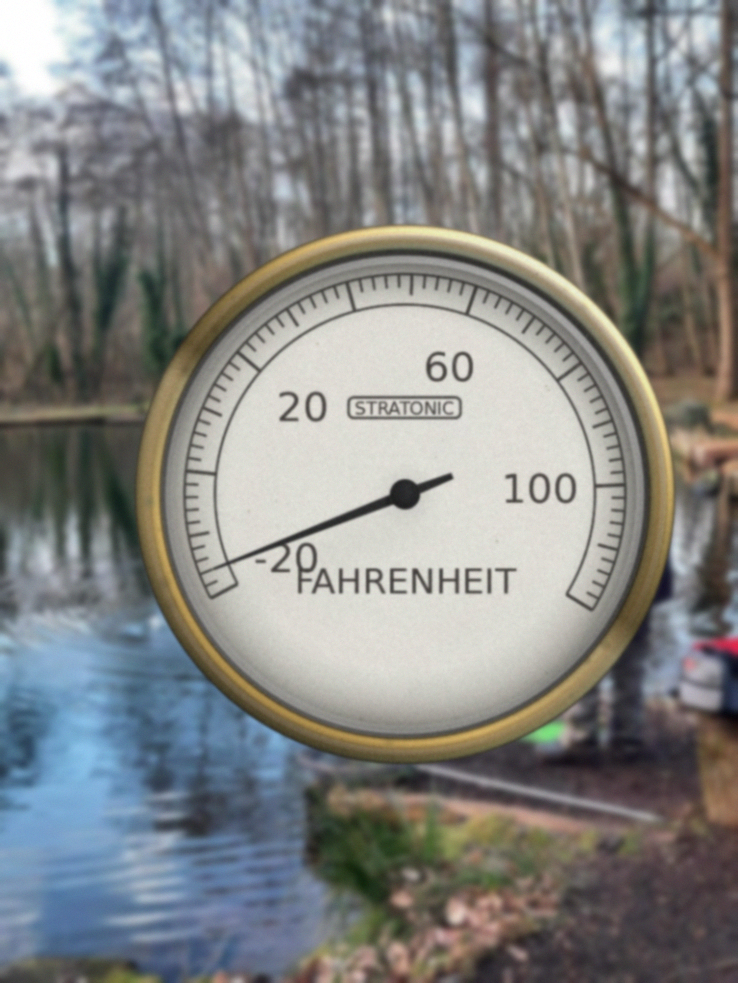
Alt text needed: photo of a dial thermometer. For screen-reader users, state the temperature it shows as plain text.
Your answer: -16 °F
